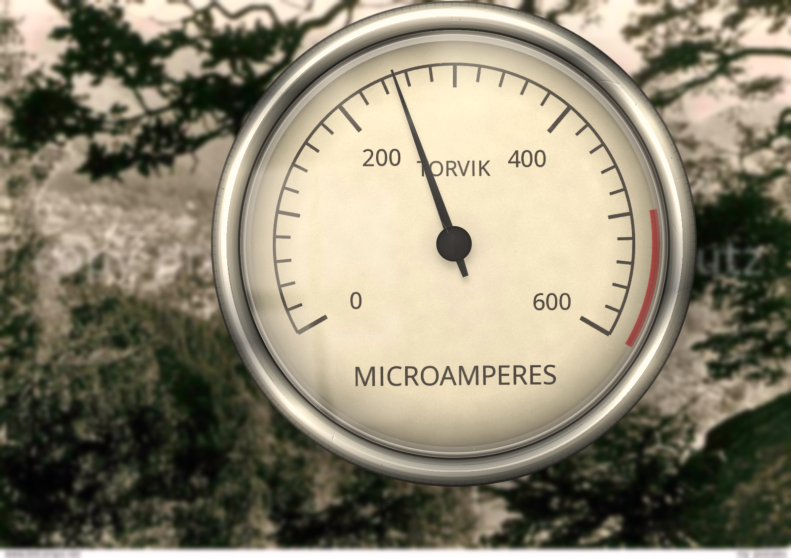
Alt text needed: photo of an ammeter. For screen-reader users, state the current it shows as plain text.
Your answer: 250 µA
